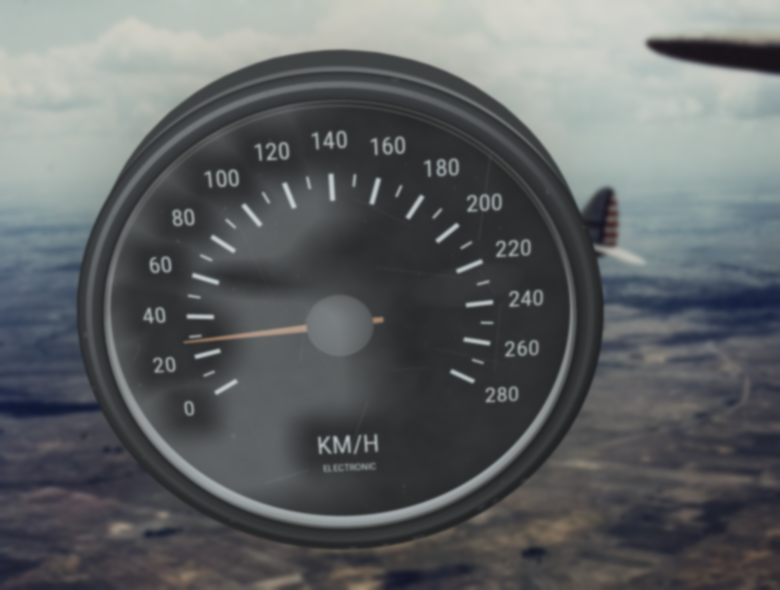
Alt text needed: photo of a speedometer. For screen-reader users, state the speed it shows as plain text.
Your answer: 30 km/h
